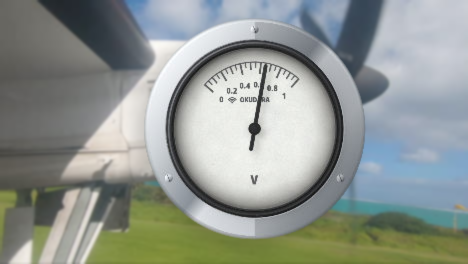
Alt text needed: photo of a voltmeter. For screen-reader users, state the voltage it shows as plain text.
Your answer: 0.65 V
